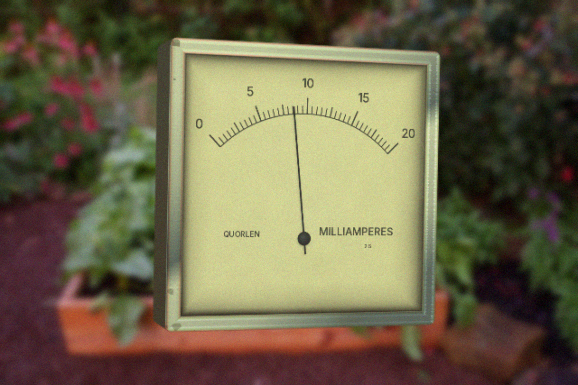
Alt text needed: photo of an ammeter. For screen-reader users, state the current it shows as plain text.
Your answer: 8.5 mA
